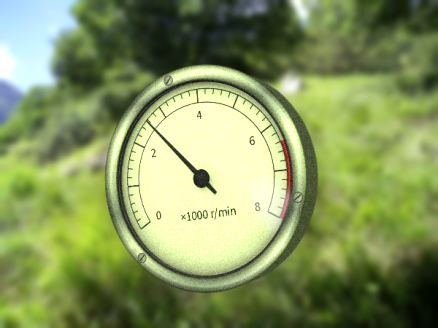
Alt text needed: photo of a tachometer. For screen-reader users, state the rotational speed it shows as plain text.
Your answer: 2600 rpm
